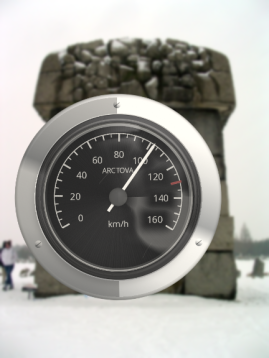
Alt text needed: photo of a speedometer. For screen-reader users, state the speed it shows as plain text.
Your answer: 102.5 km/h
